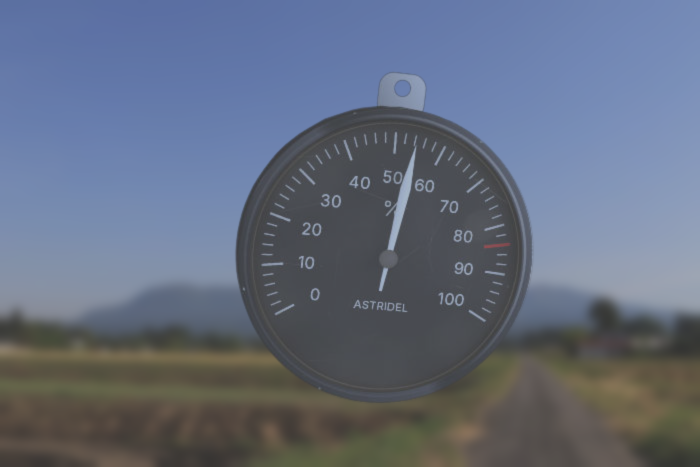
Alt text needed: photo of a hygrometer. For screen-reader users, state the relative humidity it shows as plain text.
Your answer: 54 %
